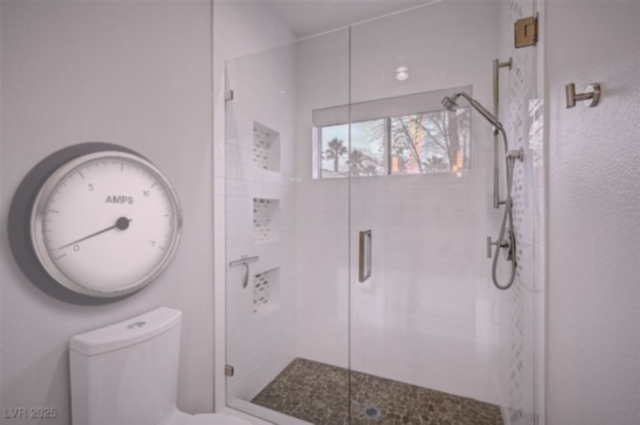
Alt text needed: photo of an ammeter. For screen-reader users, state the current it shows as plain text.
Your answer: 0.5 A
